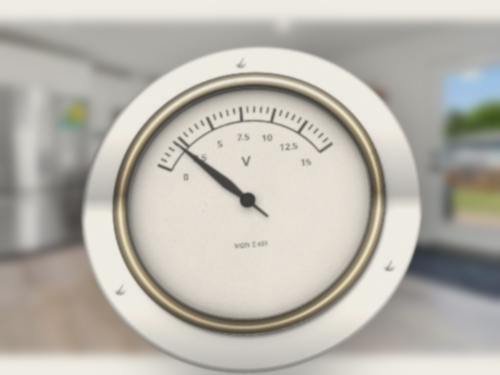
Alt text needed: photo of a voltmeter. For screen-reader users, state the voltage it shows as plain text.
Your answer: 2 V
